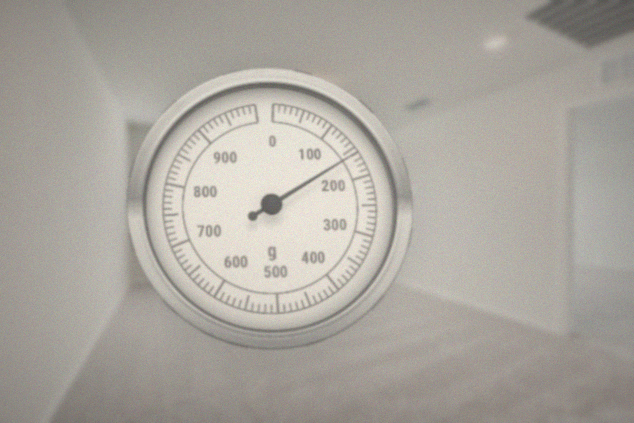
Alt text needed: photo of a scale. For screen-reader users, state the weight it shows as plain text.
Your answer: 160 g
